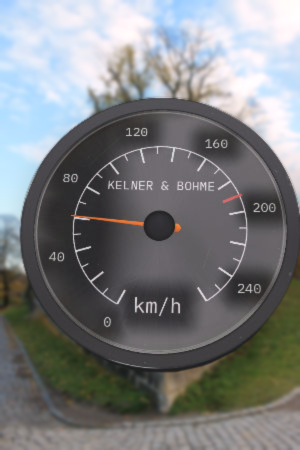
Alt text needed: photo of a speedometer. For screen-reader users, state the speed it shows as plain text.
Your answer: 60 km/h
